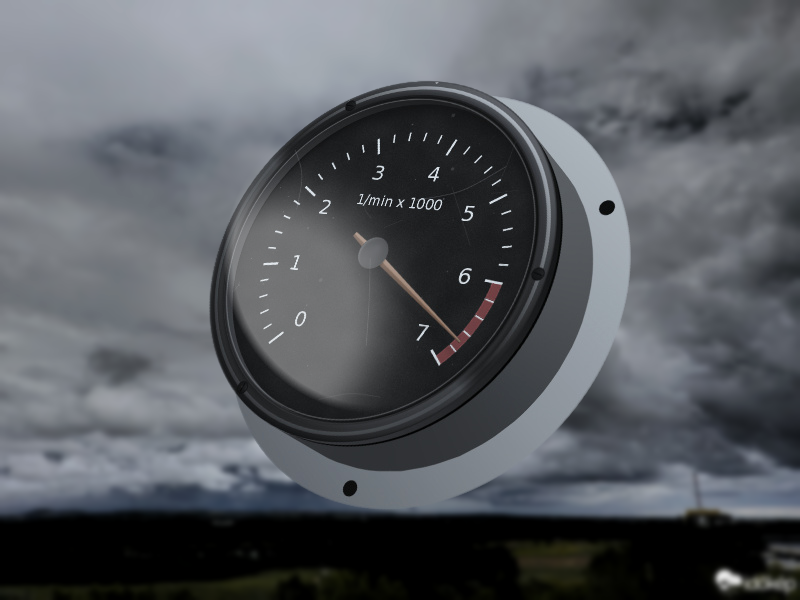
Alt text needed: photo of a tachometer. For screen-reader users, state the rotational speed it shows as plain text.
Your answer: 6700 rpm
